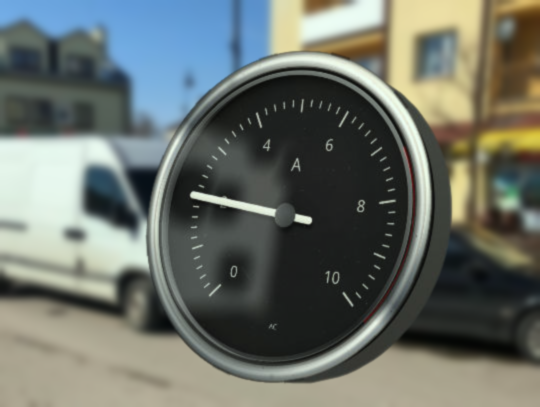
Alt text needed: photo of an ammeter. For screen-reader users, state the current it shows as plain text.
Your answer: 2 A
